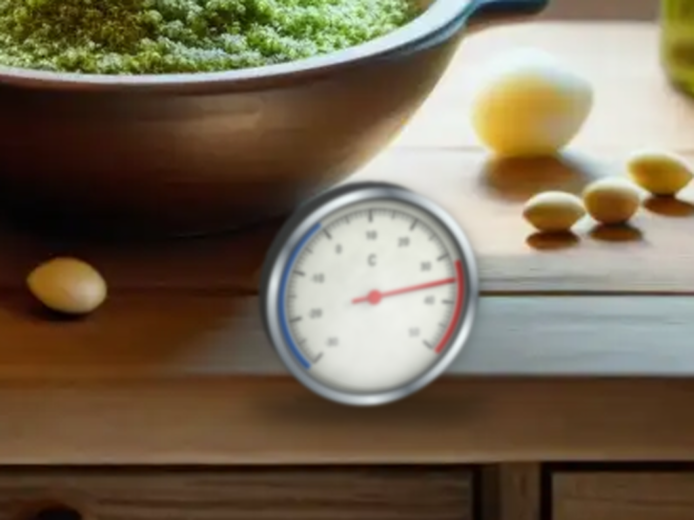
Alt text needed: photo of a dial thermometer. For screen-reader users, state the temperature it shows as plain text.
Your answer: 35 °C
